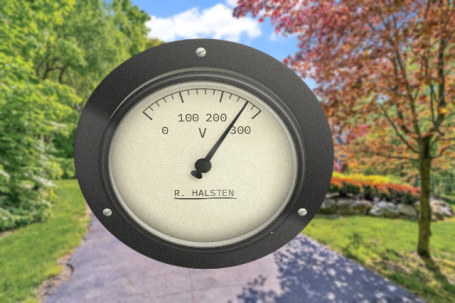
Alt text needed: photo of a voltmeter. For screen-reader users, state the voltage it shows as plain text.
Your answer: 260 V
